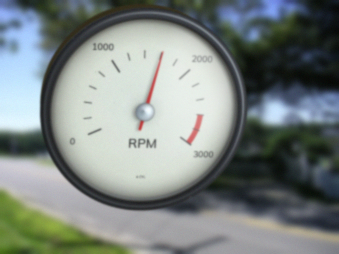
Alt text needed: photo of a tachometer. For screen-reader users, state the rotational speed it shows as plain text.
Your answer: 1600 rpm
